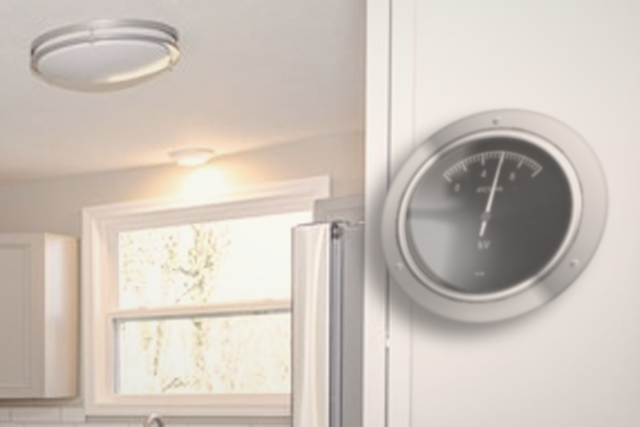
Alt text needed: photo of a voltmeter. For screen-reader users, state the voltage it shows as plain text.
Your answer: 6 kV
